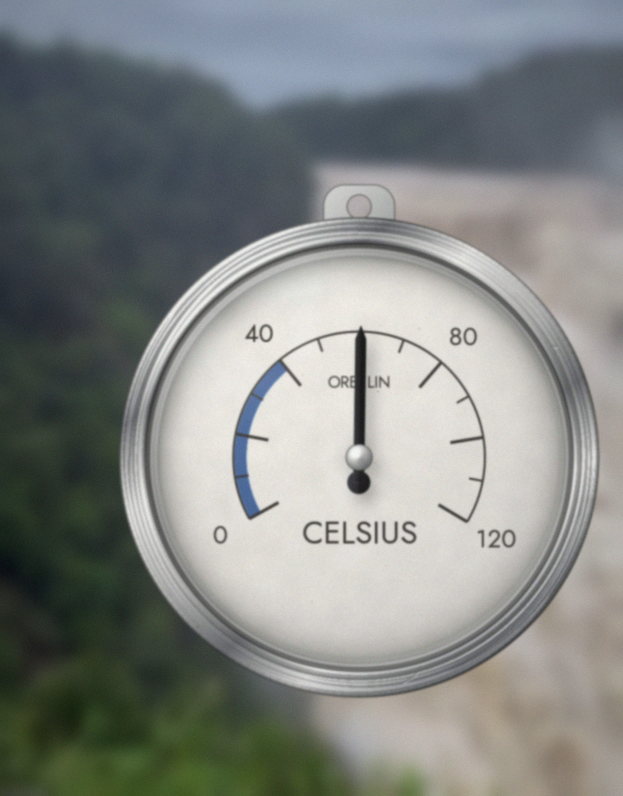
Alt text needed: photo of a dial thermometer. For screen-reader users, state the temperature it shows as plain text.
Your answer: 60 °C
